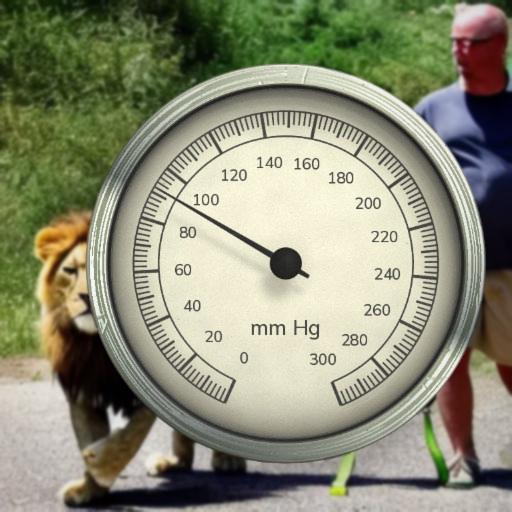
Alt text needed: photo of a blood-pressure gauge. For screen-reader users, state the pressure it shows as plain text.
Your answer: 92 mmHg
